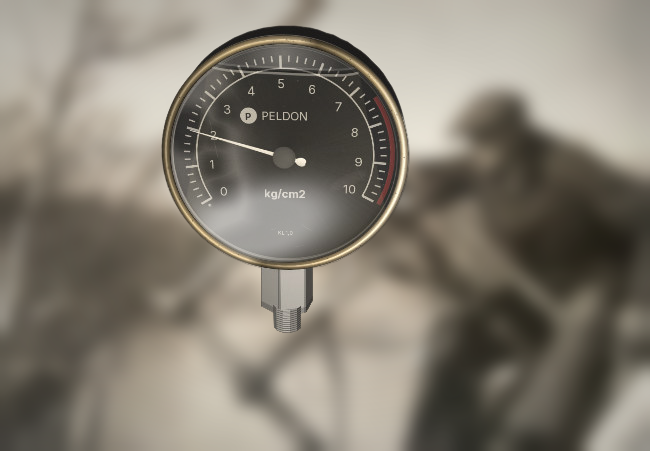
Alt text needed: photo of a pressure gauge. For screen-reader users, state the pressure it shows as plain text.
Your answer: 2 kg/cm²
